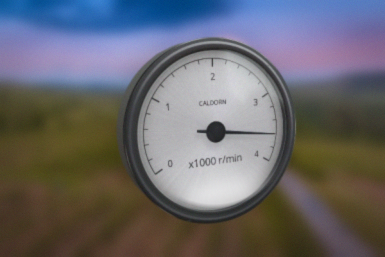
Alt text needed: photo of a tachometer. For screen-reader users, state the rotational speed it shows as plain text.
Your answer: 3600 rpm
